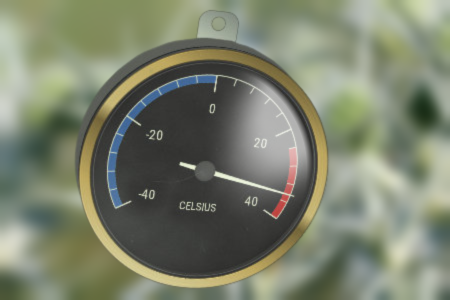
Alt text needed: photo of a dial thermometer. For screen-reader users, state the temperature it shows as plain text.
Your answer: 34 °C
